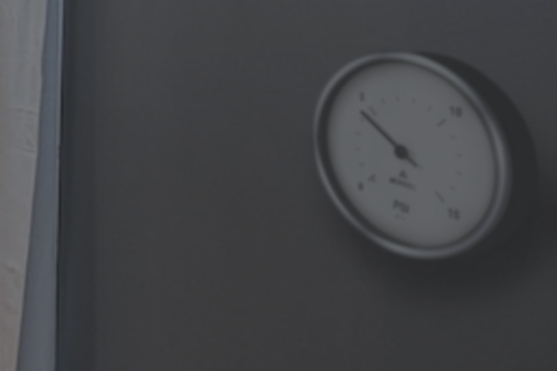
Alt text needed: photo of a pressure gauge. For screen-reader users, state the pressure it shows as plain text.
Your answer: 4.5 psi
